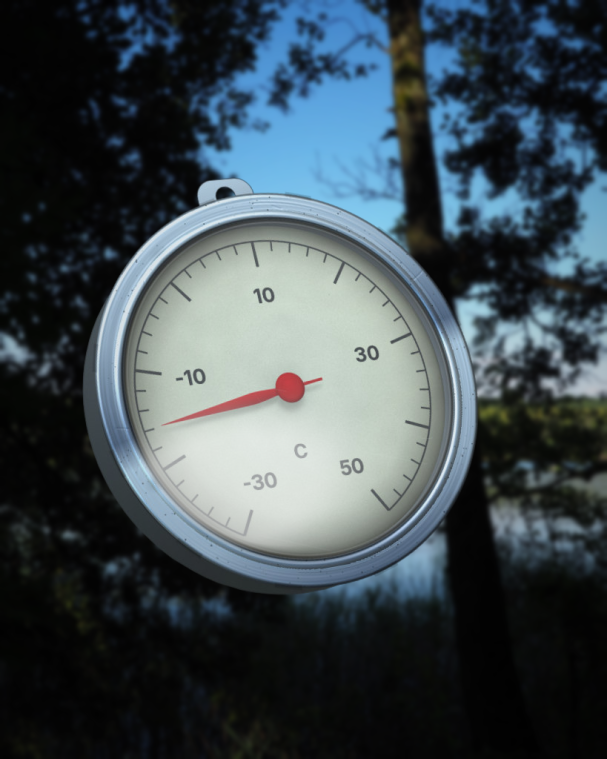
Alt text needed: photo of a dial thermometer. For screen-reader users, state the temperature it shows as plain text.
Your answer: -16 °C
